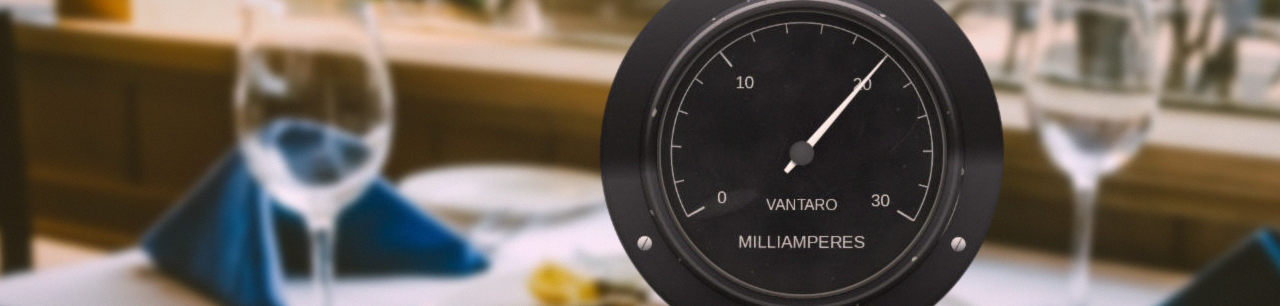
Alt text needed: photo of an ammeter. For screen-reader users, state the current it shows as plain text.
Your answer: 20 mA
